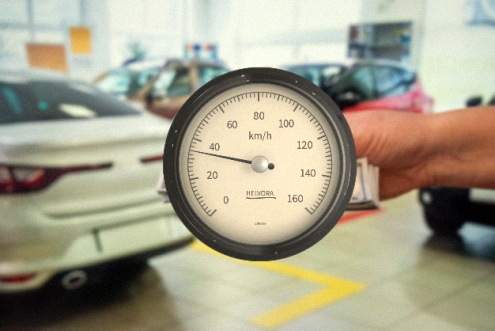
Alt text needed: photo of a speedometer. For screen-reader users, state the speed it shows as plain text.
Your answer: 34 km/h
